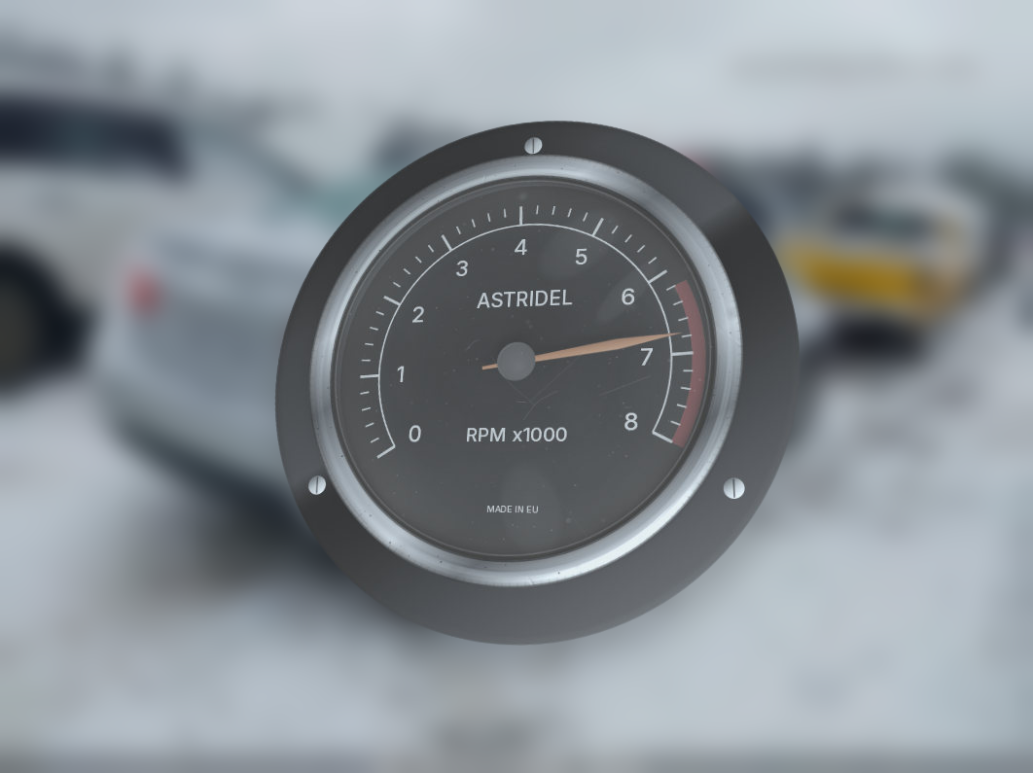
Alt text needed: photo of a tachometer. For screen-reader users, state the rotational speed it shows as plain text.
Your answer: 6800 rpm
